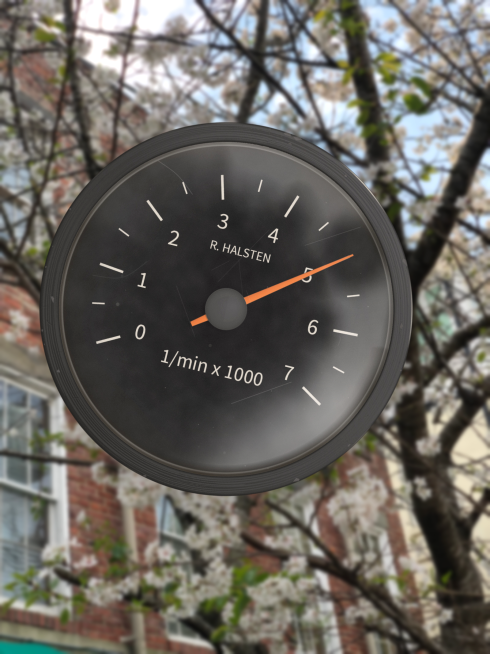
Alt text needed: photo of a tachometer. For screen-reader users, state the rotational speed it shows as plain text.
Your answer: 5000 rpm
